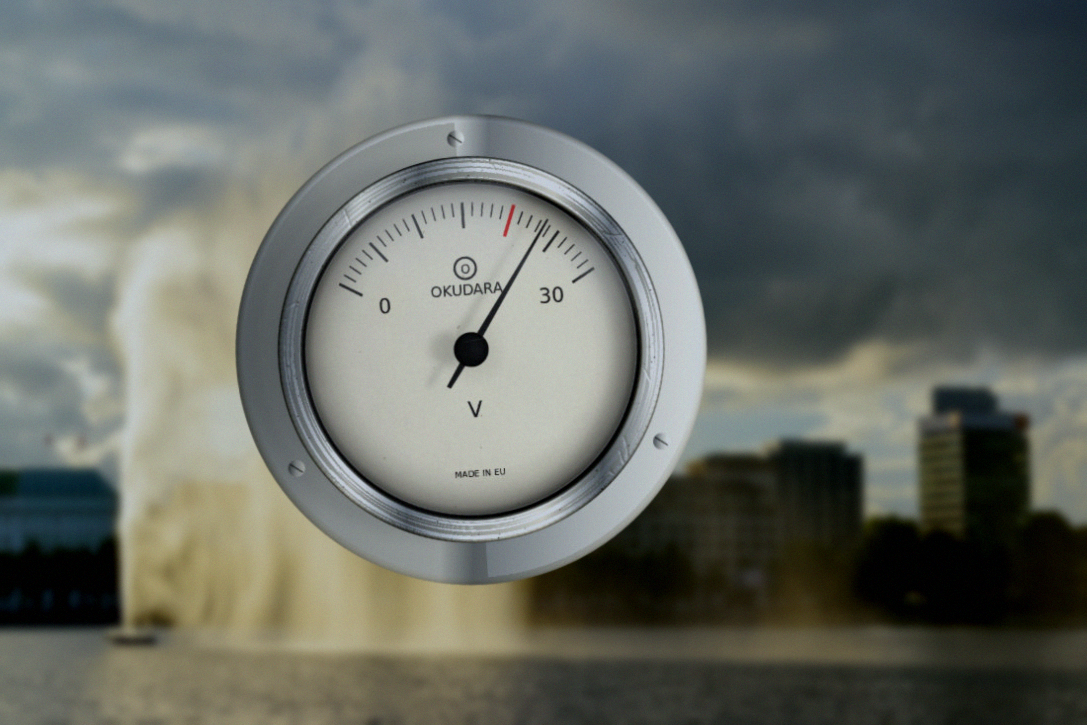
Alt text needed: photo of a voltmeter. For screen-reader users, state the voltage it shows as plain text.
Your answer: 23.5 V
